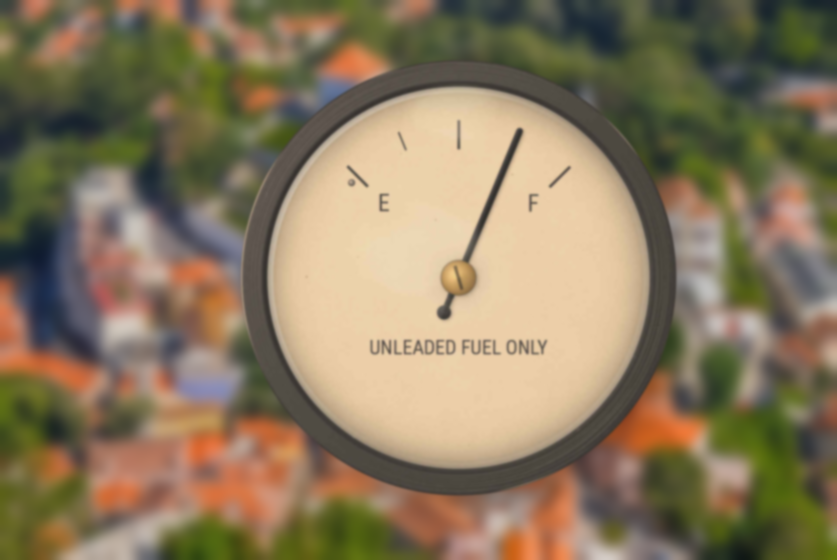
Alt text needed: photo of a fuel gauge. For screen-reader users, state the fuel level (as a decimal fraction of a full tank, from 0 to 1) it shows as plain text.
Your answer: 0.75
